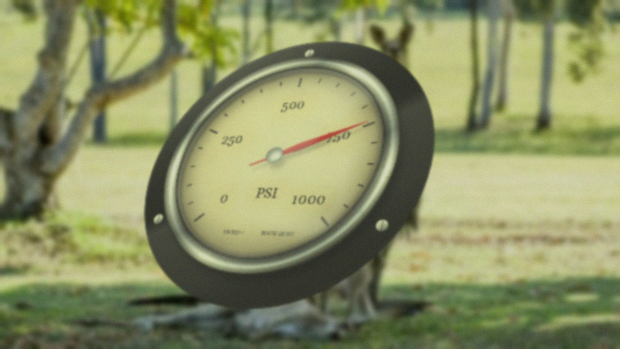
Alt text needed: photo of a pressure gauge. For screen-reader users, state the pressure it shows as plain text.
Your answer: 750 psi
